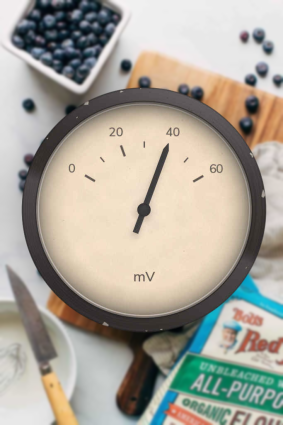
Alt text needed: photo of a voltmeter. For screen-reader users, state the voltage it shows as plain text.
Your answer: 40 mV
